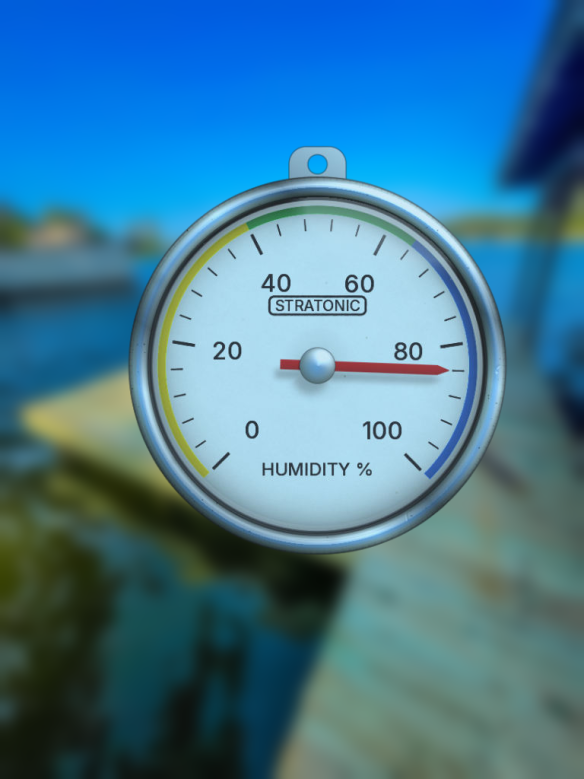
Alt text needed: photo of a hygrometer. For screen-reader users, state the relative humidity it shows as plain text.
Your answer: 84 %
